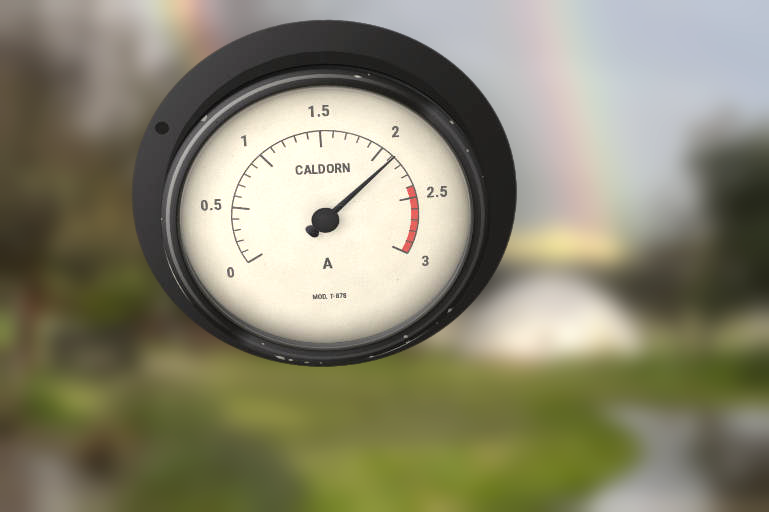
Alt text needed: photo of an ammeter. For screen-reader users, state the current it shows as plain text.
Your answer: 2.1 A
